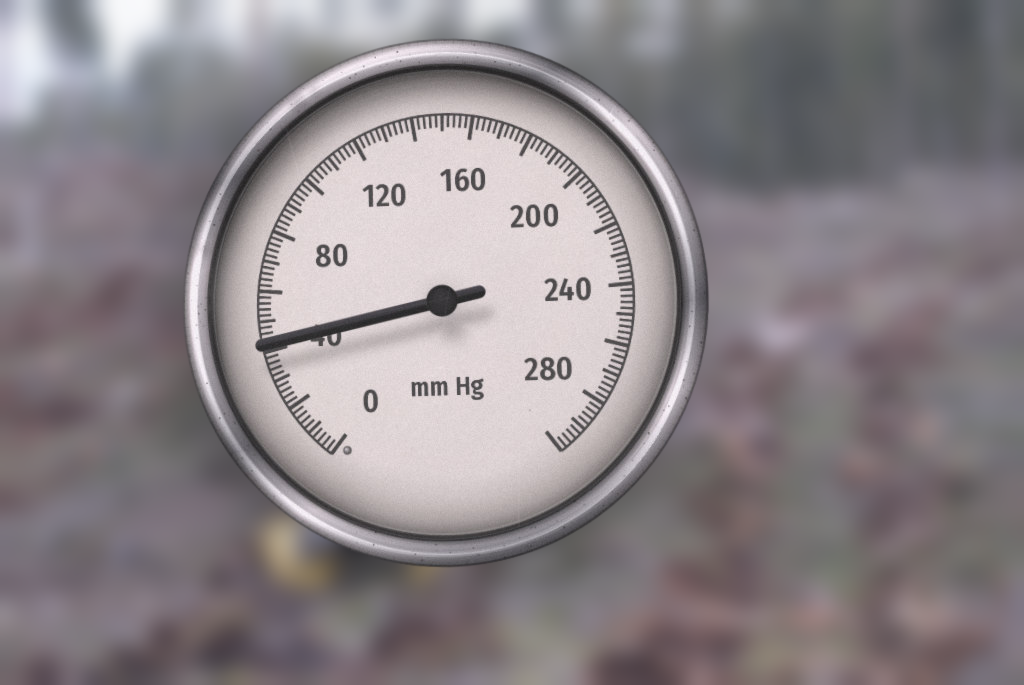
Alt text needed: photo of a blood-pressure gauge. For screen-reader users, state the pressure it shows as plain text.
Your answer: 42 mmHg
